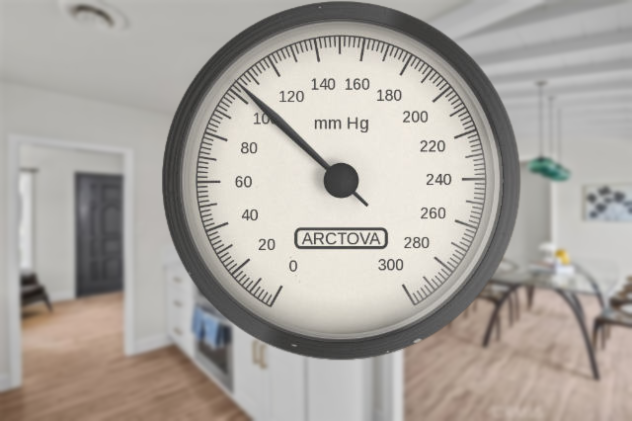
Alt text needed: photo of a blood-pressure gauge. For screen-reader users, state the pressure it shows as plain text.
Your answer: 104 mmHg
